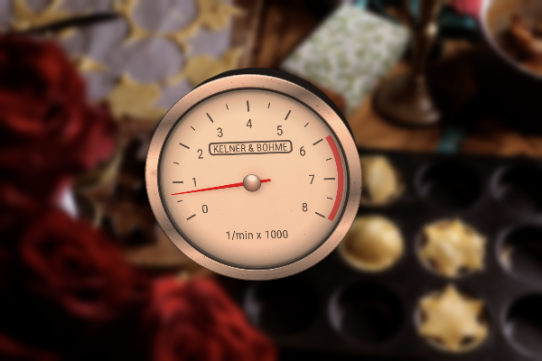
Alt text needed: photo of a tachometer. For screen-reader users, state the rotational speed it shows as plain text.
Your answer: 750 rpm
